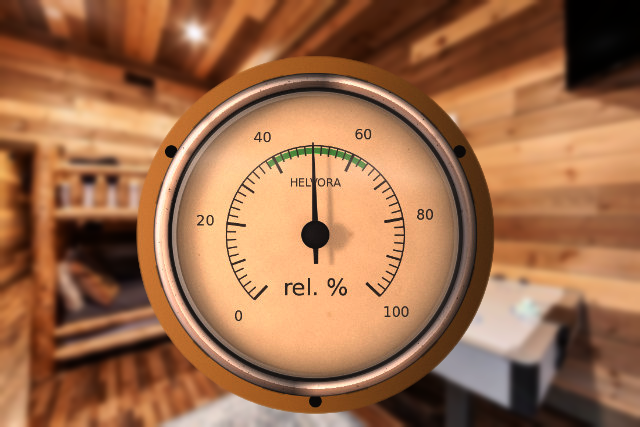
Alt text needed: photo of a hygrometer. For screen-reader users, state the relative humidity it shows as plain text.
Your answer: 50 %
